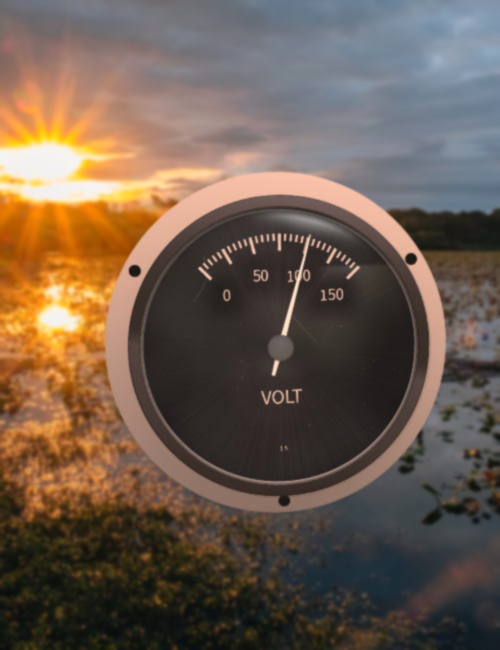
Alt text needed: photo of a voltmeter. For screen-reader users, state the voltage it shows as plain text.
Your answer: 100 V
